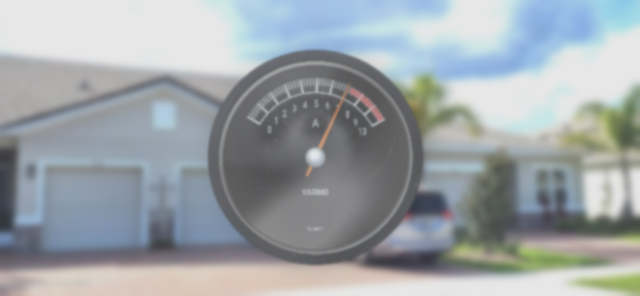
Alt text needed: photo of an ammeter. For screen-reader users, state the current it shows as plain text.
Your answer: 7 A
